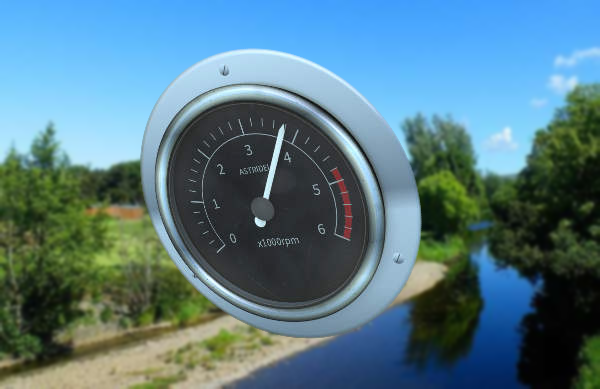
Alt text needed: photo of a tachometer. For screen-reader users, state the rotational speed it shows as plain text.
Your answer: 3800 rpm
